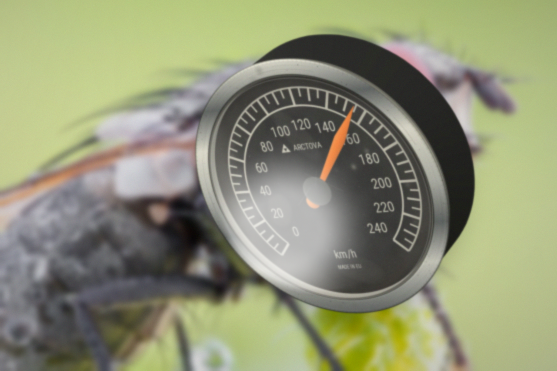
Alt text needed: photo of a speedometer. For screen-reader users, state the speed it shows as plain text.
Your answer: 155 km/h
